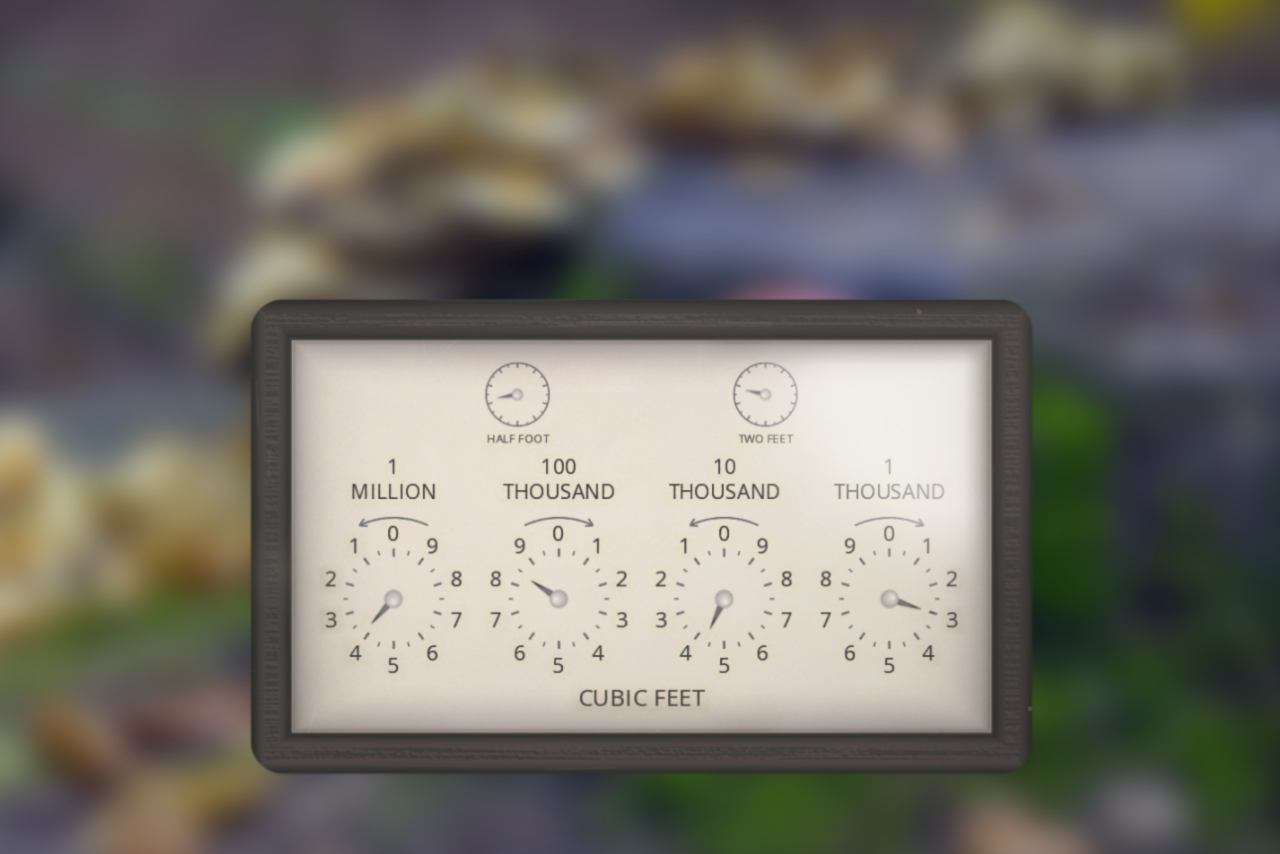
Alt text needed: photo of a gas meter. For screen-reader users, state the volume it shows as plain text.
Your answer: 384300 ft³
